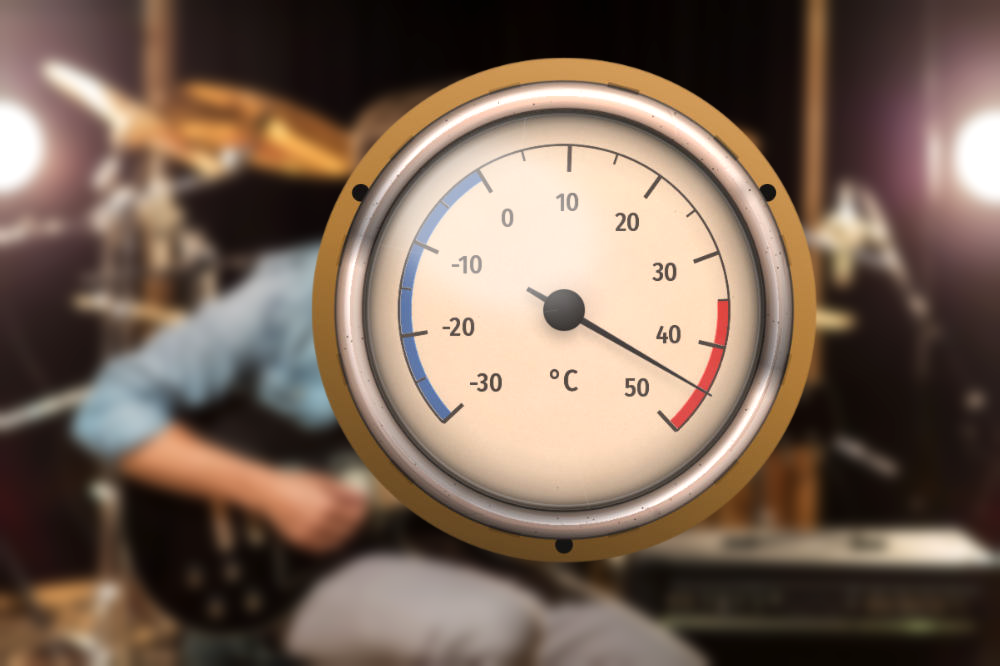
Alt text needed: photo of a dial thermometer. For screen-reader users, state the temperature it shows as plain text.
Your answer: 45 °C
